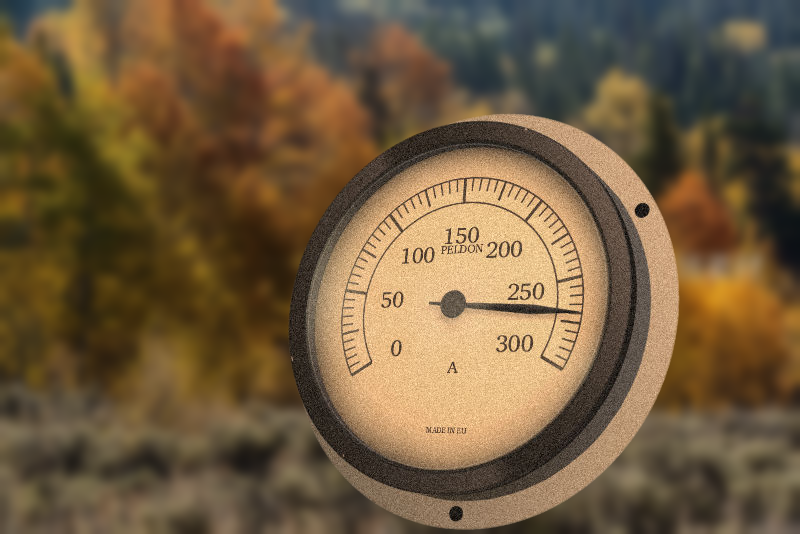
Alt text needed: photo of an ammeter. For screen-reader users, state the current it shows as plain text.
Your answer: 270 A
